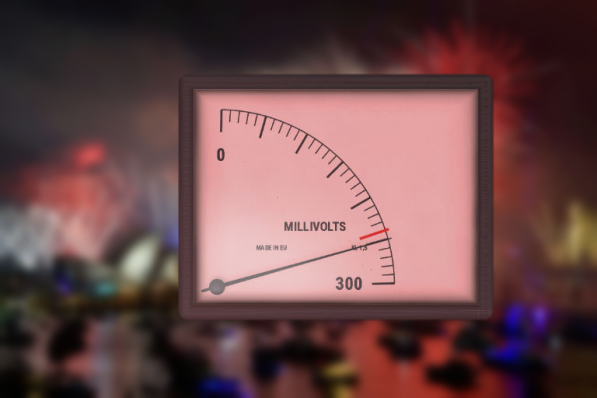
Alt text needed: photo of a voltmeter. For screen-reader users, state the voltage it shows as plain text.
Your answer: 250 mV
